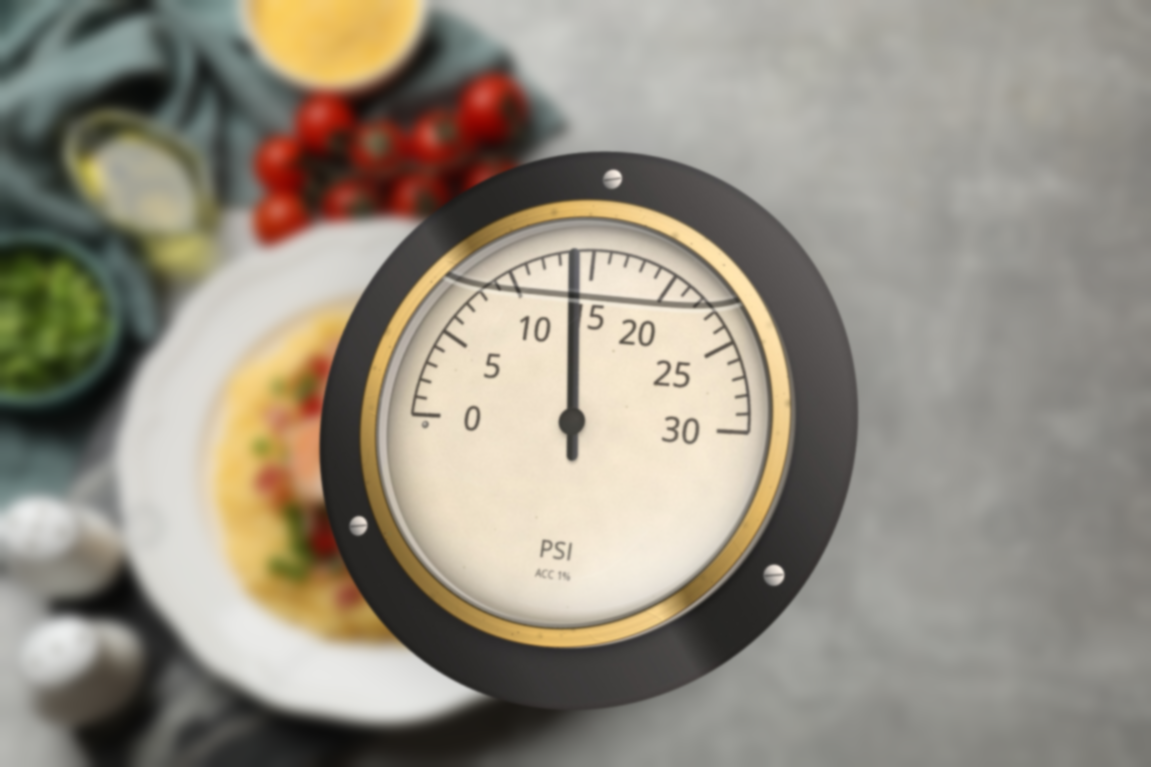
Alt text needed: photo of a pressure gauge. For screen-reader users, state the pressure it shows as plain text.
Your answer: 14 psi
